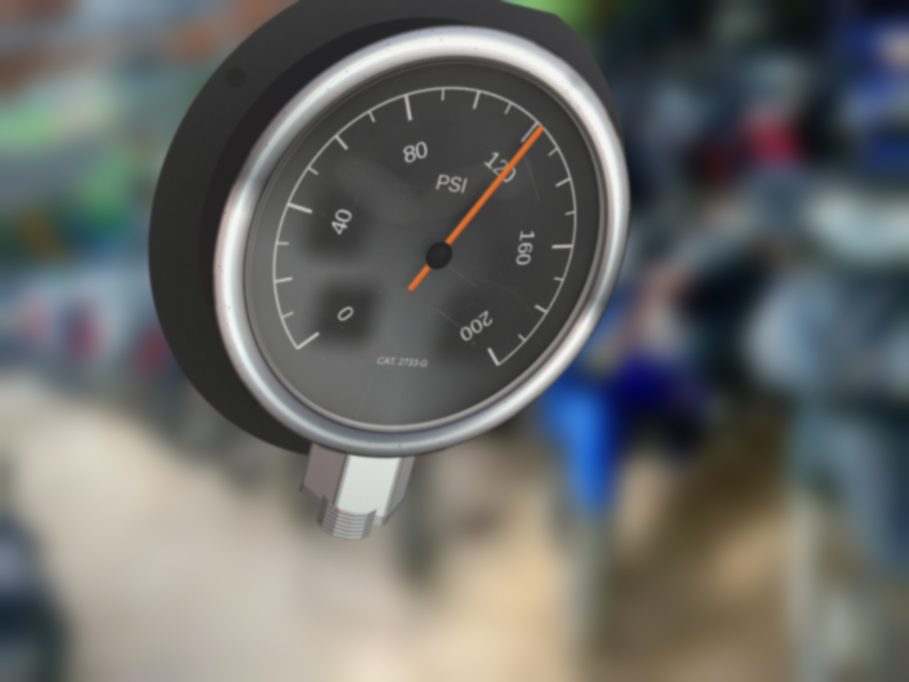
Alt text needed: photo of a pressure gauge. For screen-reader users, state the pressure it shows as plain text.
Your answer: 120 psi
